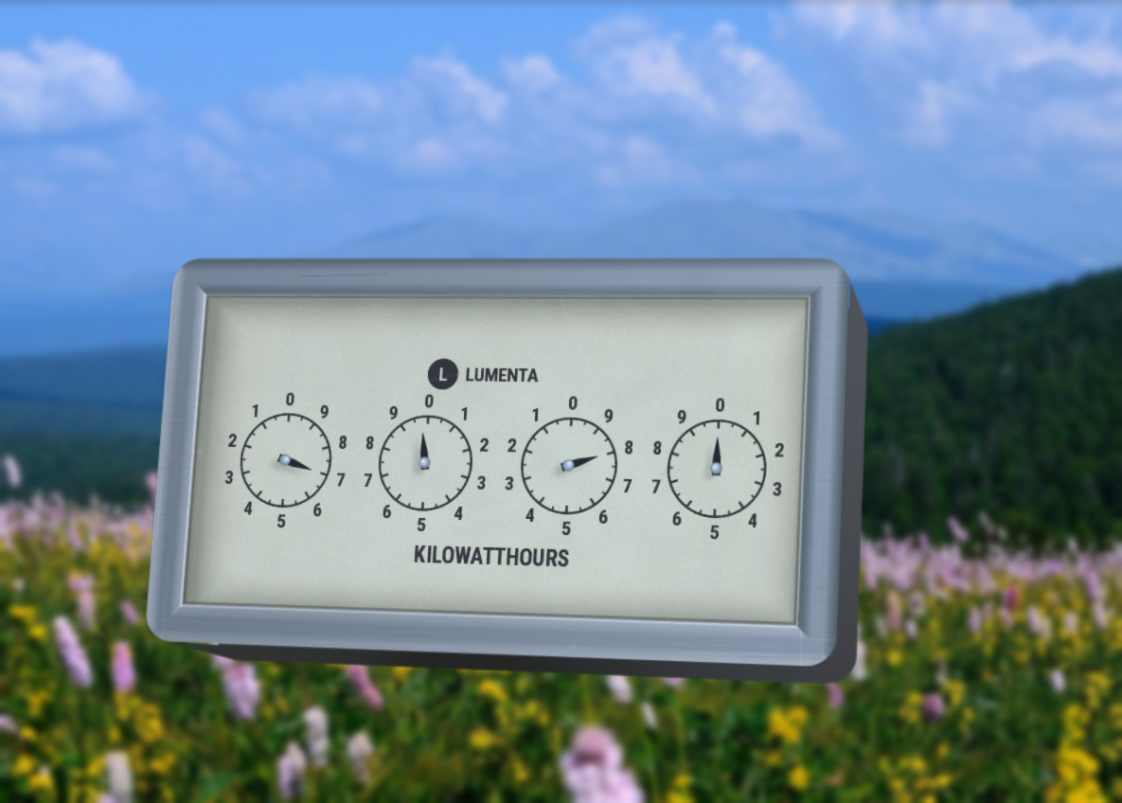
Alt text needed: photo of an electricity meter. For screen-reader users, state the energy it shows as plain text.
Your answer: 6980 kWh
